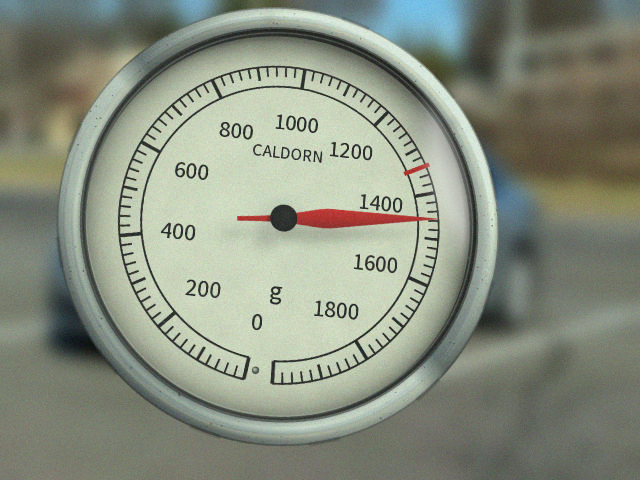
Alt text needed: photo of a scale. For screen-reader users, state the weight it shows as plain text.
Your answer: 1460 g
